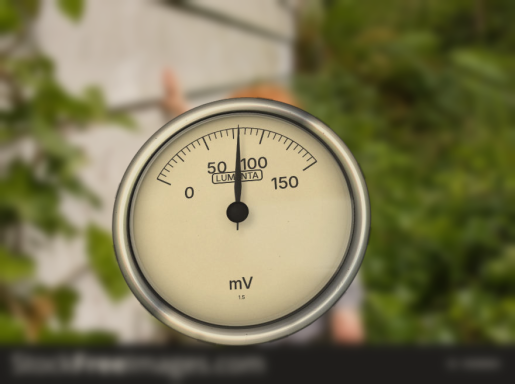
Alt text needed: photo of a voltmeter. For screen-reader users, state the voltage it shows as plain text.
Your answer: 80 mV
